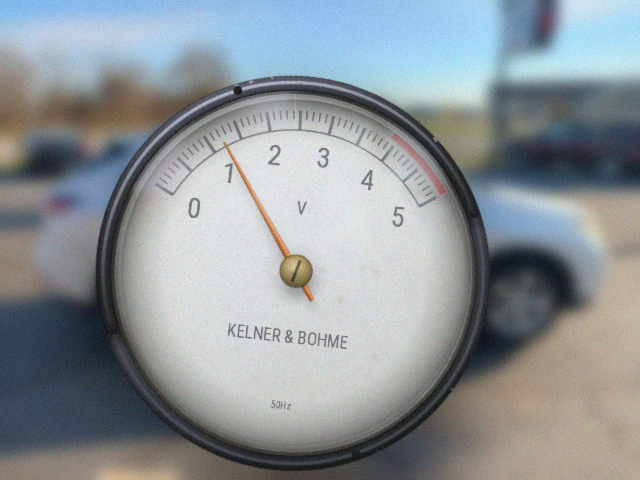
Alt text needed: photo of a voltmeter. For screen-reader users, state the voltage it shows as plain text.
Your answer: 1.2 V
